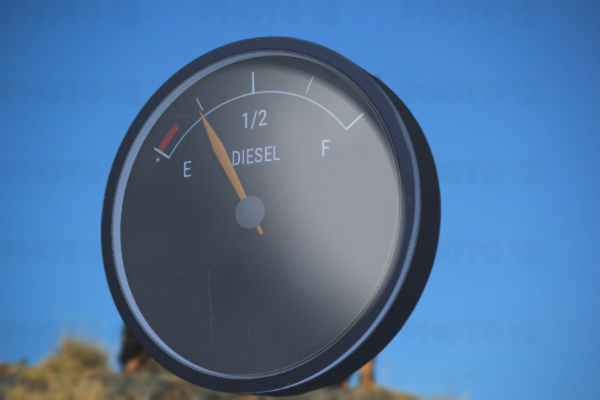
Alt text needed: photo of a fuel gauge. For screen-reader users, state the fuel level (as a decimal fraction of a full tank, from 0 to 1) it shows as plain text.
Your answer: 0.25
